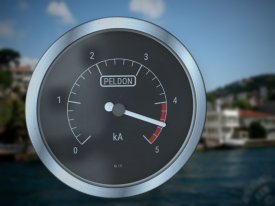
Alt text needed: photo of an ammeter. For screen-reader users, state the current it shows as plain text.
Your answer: 4.5 kA
